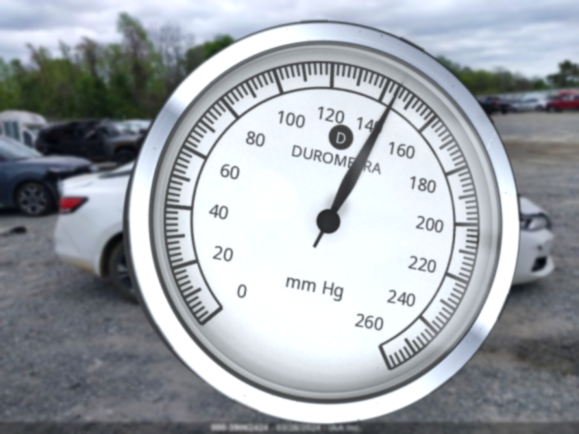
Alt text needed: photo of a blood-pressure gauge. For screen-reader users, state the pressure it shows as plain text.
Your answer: 144 mmHg
